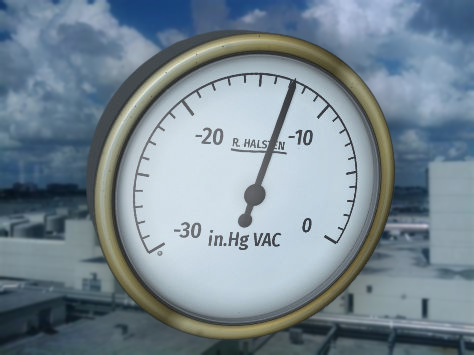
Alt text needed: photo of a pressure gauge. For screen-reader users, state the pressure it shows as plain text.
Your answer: -13 inHg
